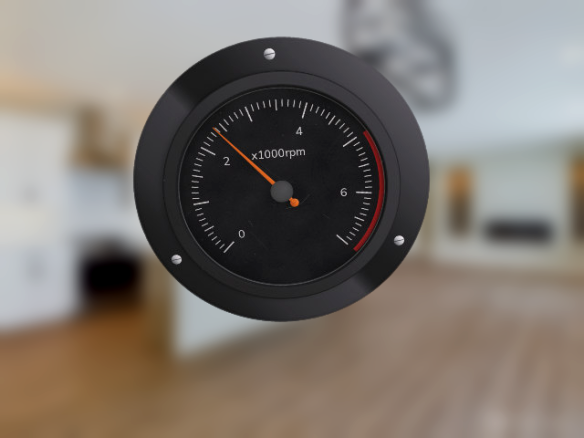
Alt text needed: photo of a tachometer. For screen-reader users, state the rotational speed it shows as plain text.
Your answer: 2400 rpm
